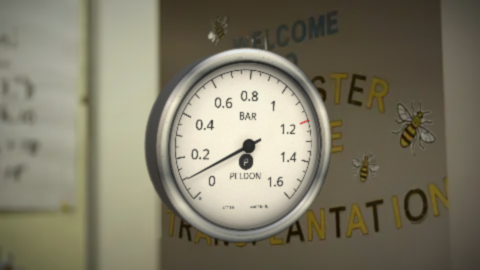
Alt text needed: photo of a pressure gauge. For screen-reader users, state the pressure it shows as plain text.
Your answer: 0.1 bar
